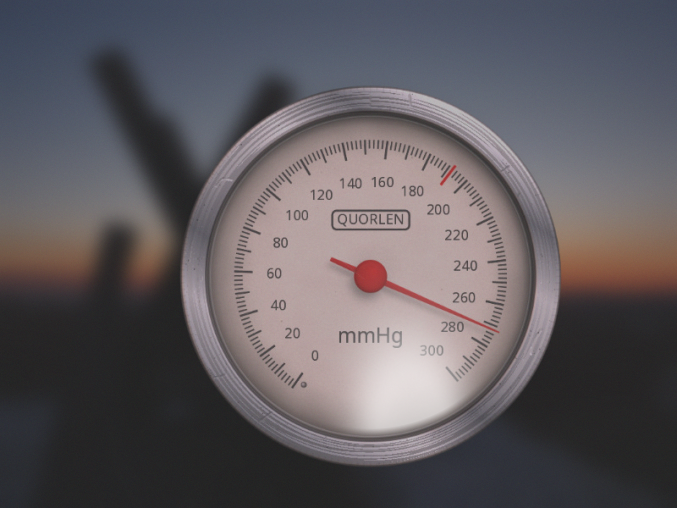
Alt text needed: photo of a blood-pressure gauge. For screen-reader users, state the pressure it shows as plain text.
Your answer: 272 mmHg
